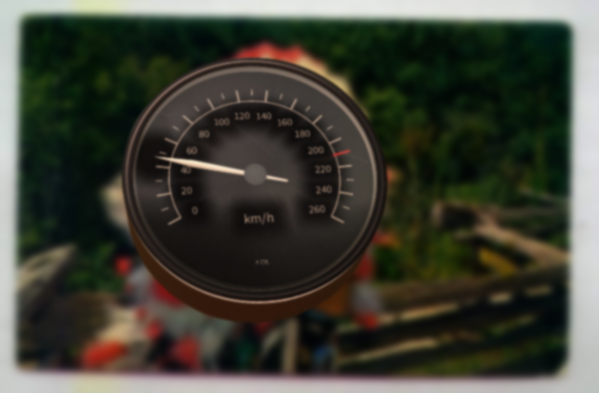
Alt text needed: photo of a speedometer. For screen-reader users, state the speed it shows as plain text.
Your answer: 45 km/h
